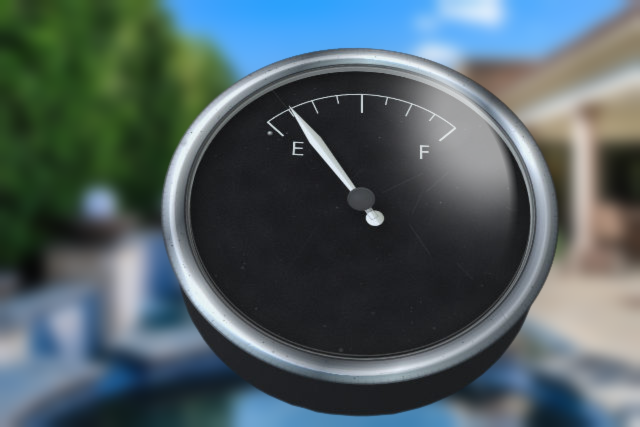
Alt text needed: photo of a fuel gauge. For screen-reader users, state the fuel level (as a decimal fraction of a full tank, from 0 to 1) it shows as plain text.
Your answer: 0.125
